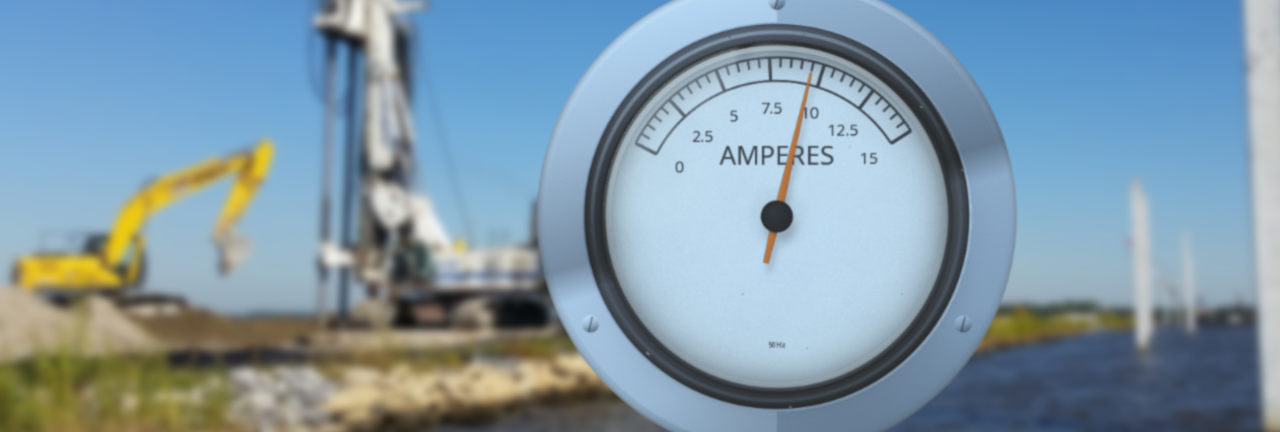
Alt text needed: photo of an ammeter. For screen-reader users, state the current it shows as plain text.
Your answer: 9.5 A
